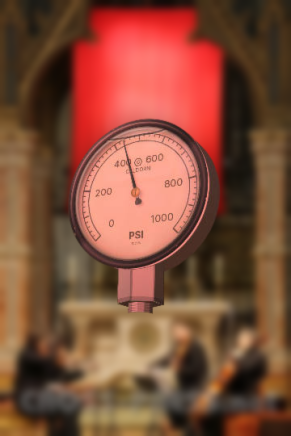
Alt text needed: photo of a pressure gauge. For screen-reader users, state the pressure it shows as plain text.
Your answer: 440 psi
